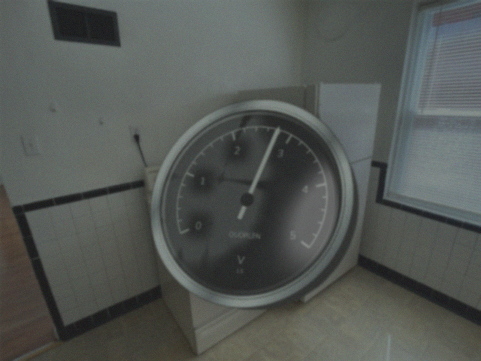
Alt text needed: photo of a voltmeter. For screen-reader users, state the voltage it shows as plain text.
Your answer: 2.8 V
